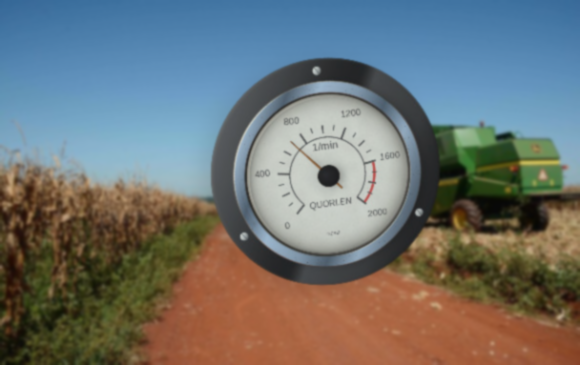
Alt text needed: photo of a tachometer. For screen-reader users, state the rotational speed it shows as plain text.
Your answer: 700 rpm
